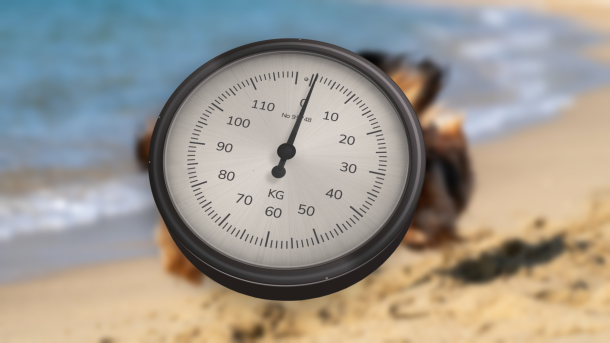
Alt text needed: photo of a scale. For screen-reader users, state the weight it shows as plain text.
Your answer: 1 kg
